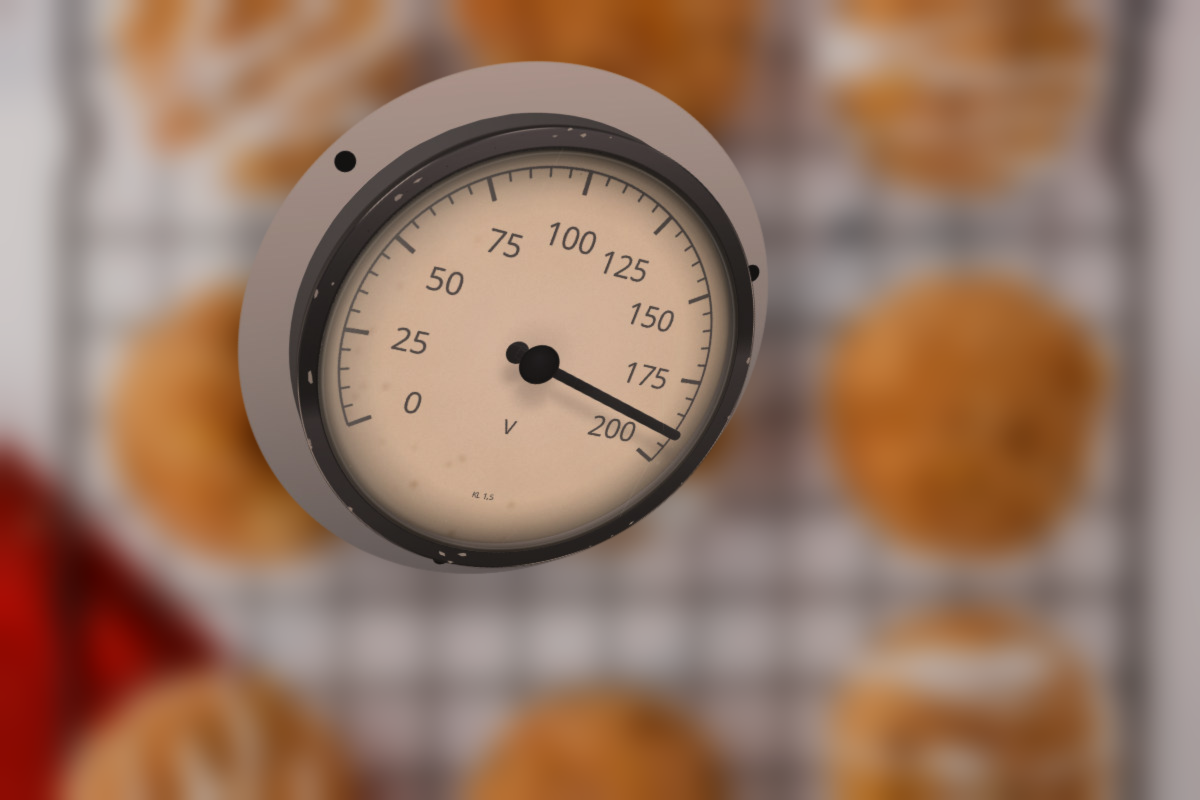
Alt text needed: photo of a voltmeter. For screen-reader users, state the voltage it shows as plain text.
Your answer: 190 V
